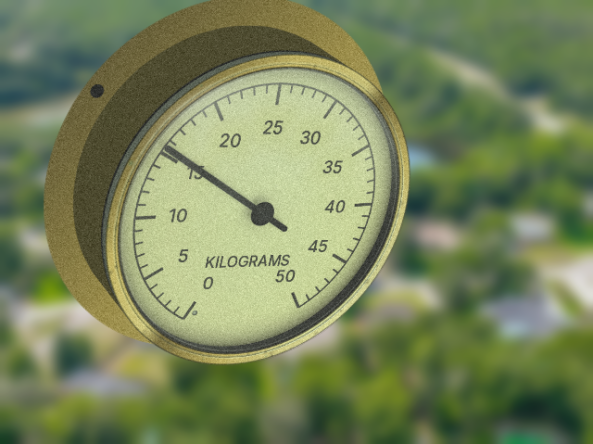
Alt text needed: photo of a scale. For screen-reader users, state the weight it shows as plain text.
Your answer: 15.5 kg
